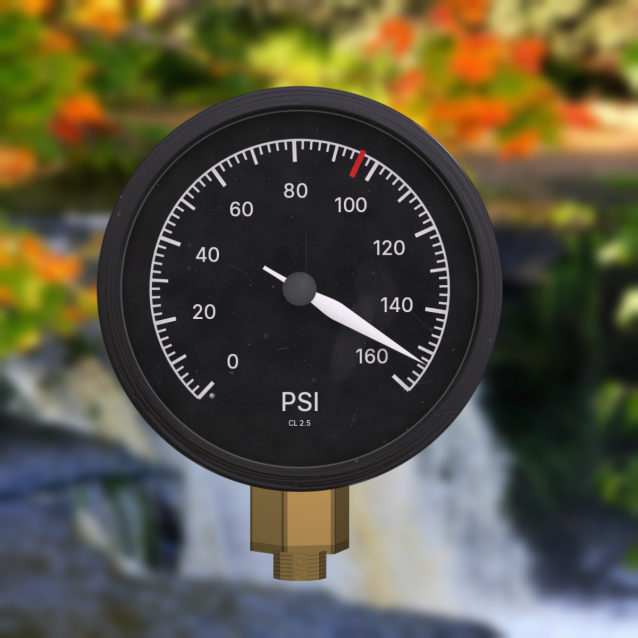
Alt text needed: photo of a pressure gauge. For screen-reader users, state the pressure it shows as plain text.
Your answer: 153 psi
